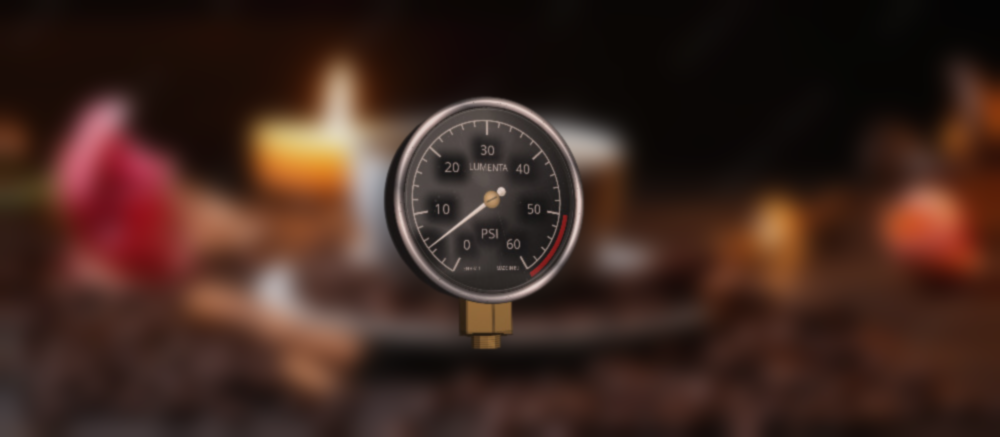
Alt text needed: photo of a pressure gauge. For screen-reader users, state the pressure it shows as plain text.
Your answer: 5 psi
